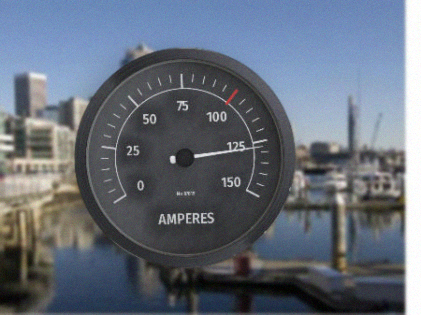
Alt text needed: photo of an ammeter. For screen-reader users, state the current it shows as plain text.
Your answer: 127.5 A
